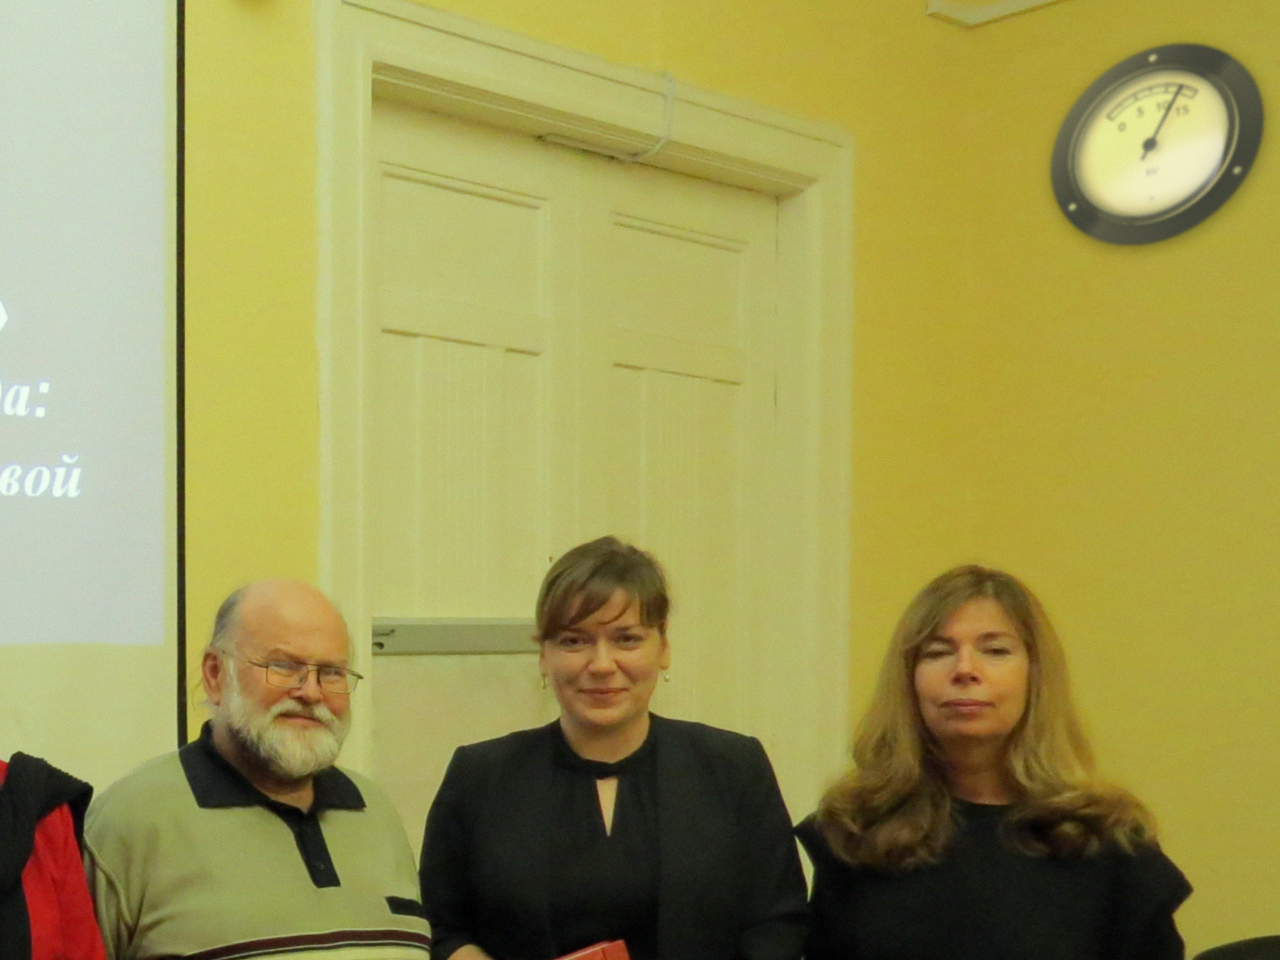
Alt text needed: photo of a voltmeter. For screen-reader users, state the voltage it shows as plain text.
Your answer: 12.5 kV
